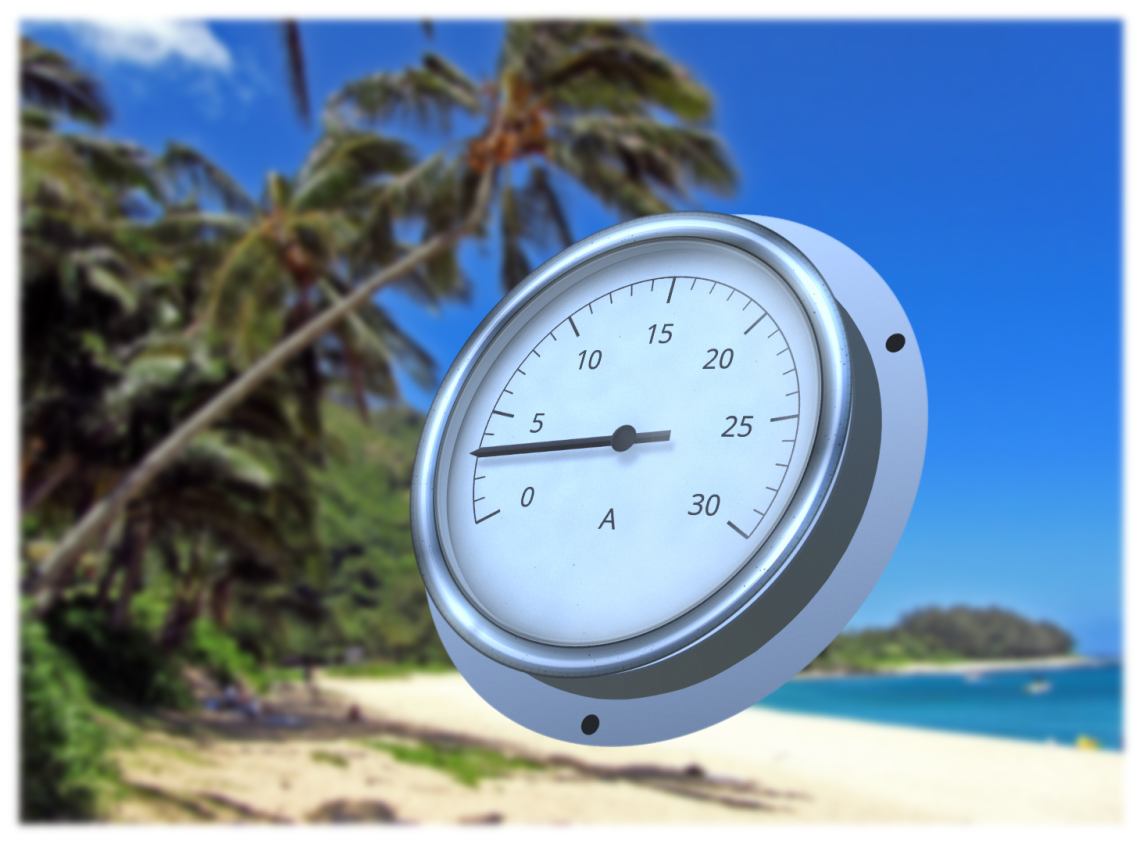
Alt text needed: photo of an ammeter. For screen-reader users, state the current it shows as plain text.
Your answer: 3 A
